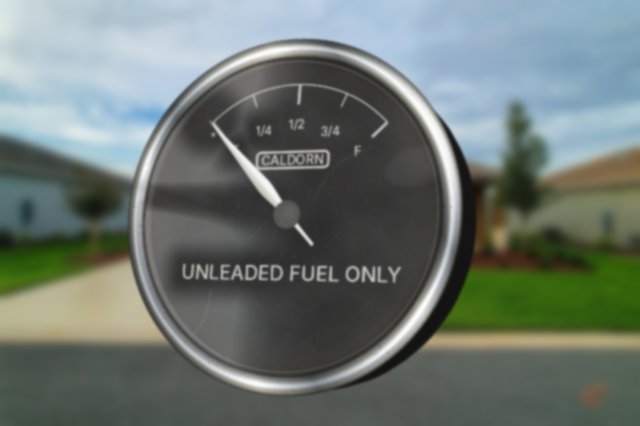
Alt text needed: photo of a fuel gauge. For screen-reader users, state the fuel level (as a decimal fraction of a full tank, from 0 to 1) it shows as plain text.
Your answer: 0
